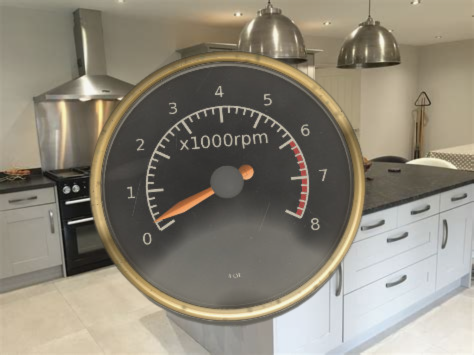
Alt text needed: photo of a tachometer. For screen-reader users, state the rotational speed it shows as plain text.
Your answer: 200 rpm
